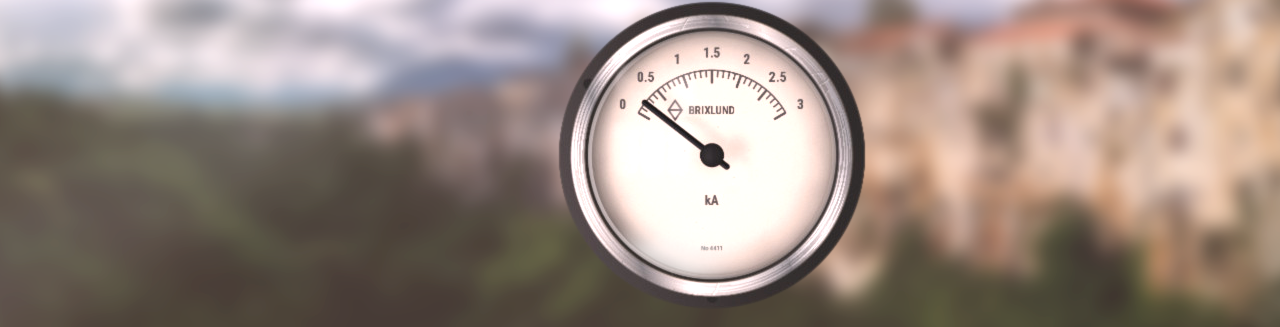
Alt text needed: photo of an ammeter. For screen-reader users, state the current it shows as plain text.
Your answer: 0.2 kA
